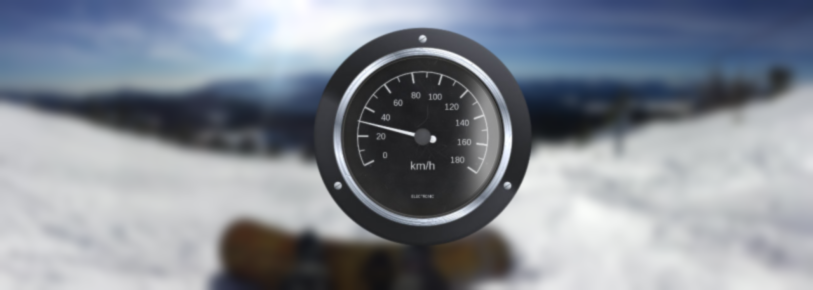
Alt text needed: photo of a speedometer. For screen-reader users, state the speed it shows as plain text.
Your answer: 30 km/h
